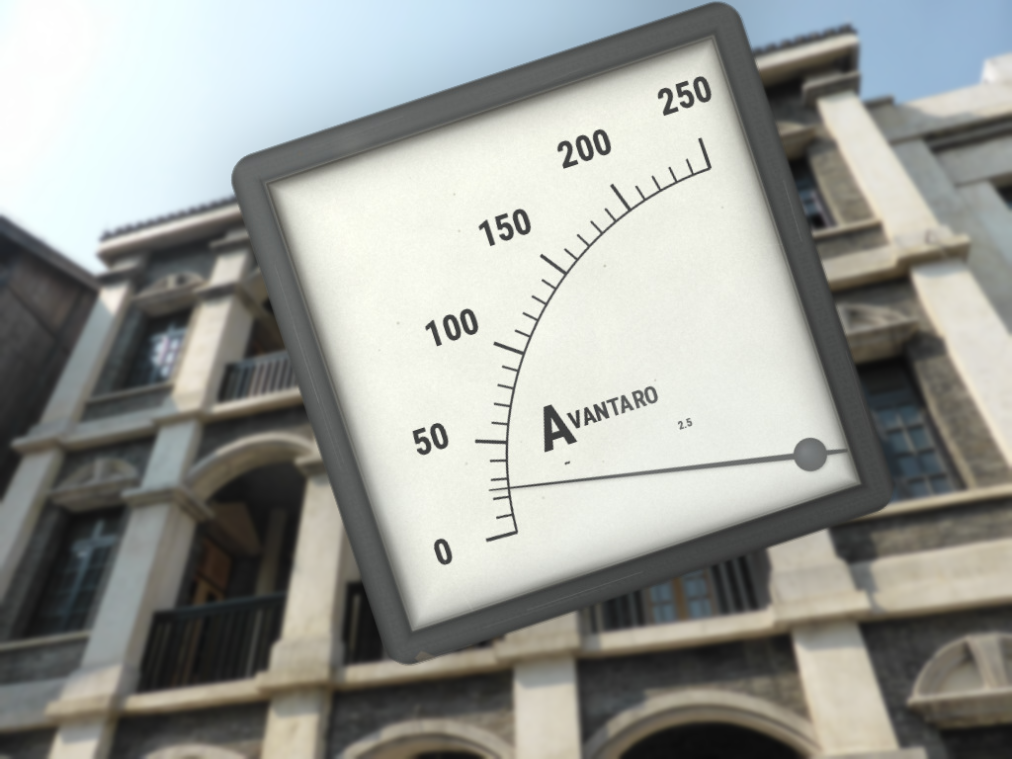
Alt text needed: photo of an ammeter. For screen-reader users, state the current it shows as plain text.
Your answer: 25 A
